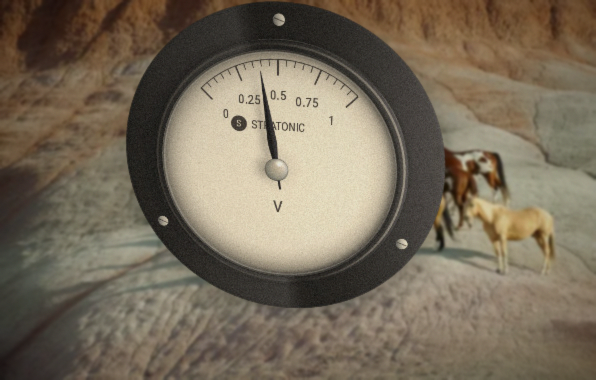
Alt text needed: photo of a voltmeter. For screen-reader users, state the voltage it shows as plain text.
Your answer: 0.4 V
